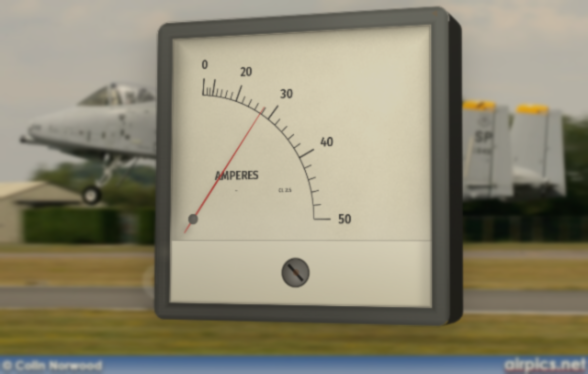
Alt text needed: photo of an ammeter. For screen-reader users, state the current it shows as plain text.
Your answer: 28 A
